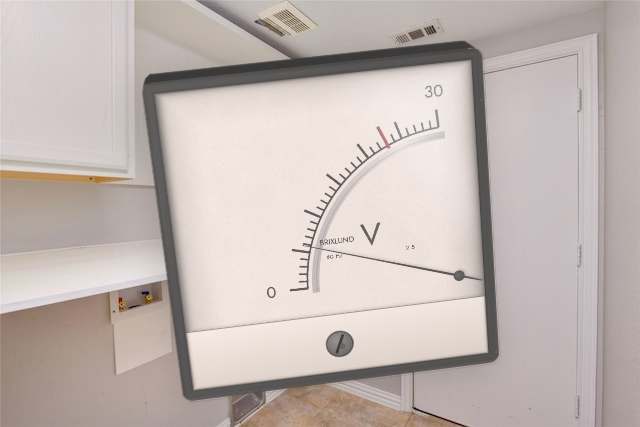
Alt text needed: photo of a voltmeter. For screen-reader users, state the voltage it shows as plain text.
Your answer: 6 V
